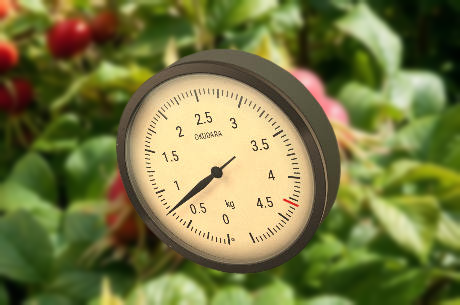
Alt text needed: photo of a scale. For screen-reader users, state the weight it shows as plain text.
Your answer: 0.75 kg
